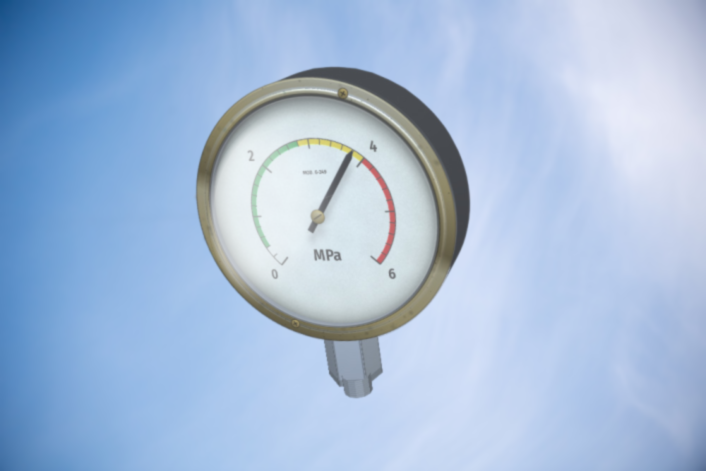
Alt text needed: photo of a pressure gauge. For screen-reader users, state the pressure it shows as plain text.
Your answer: 3.8 MPa
